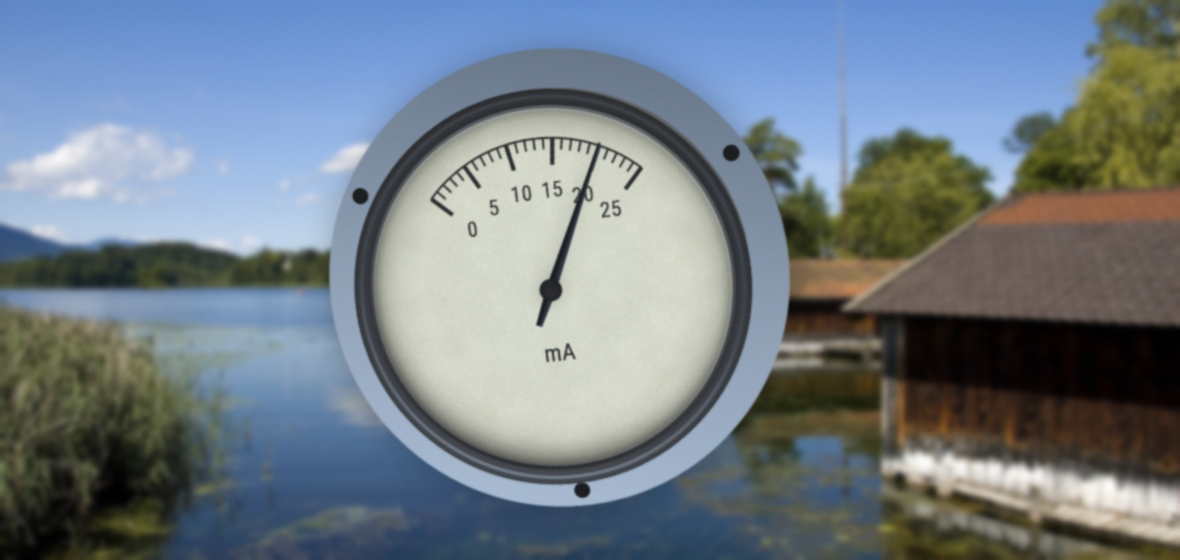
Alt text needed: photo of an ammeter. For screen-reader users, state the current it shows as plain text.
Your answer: 20 mA
